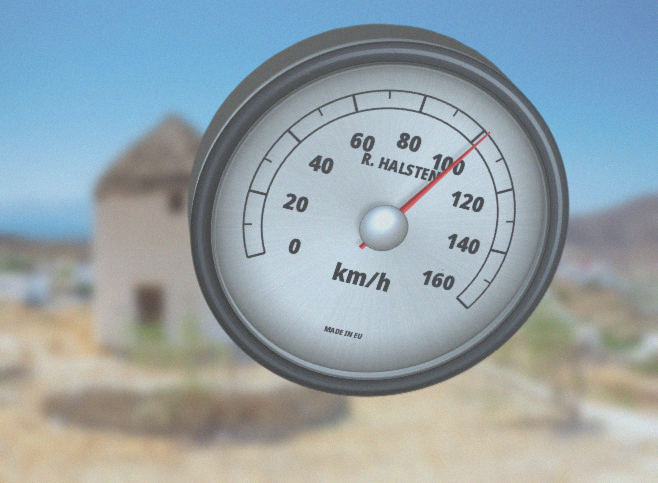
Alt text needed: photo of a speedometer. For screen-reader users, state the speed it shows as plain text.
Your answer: 100 km/h
